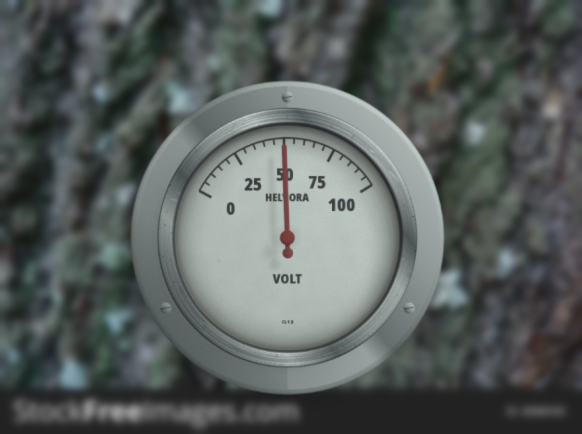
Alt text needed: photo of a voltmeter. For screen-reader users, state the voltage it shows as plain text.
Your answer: 50 V
